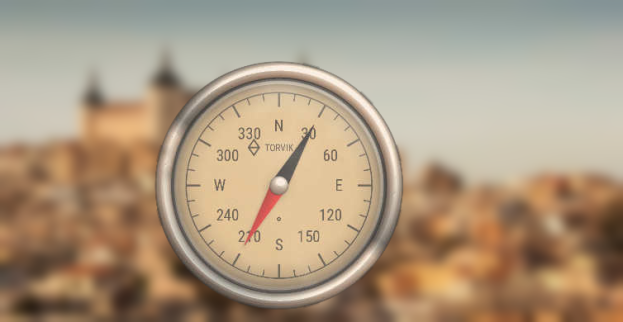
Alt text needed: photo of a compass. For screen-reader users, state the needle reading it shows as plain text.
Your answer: 210 °
